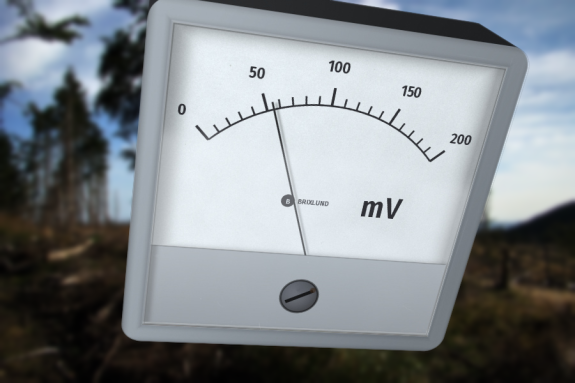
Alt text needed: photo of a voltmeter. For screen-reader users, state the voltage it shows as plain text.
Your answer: 55 mV
